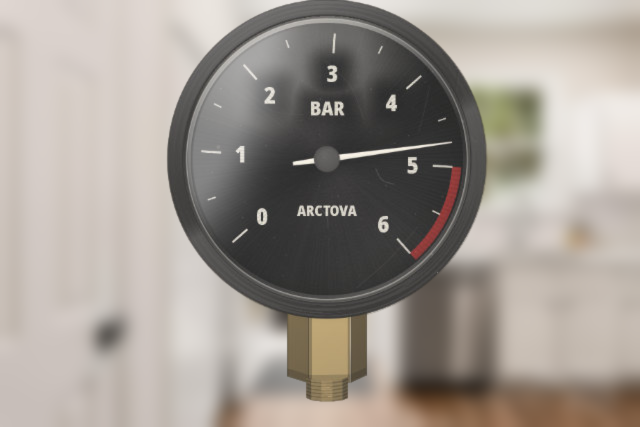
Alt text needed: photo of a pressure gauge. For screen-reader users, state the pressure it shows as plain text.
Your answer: 4.75 bar
